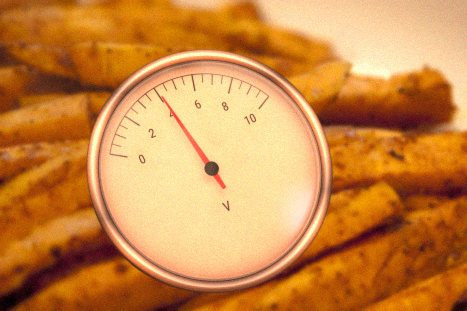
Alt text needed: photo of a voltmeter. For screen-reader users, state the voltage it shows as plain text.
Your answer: 4 V
